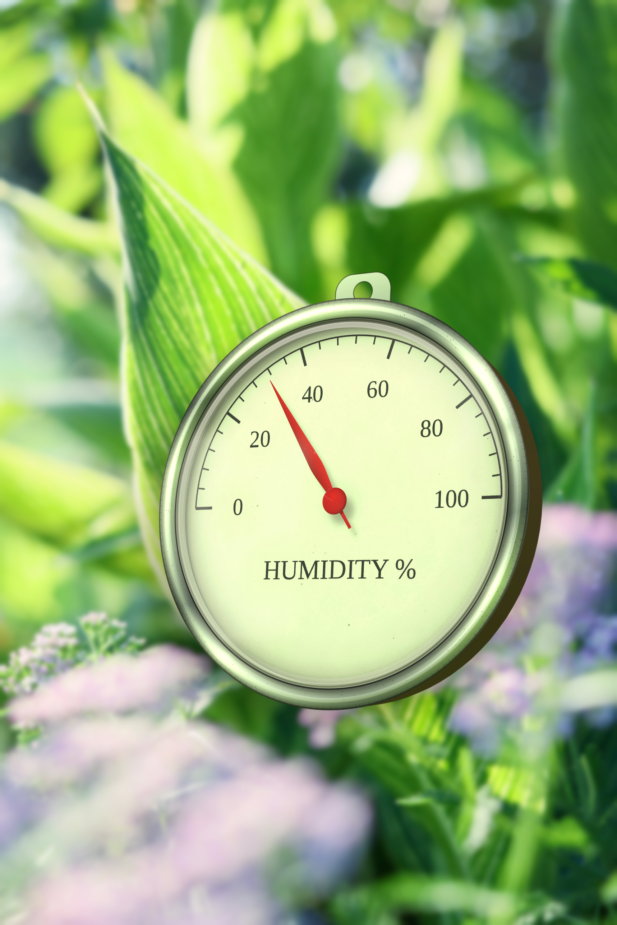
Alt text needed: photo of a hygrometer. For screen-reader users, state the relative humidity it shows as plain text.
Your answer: 32 %
